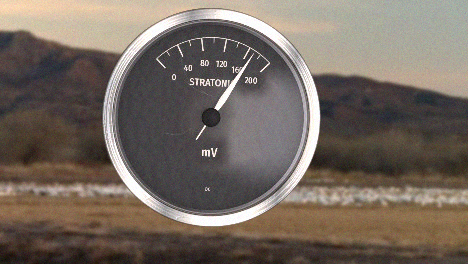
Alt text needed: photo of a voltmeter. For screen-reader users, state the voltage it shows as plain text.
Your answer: 170 mV
